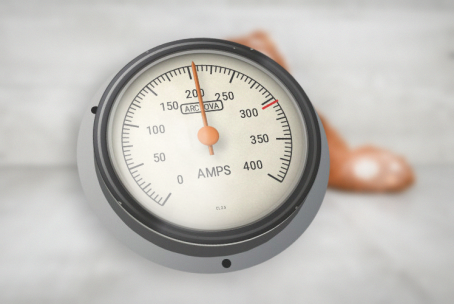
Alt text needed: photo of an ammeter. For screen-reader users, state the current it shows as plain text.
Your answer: 205 A
